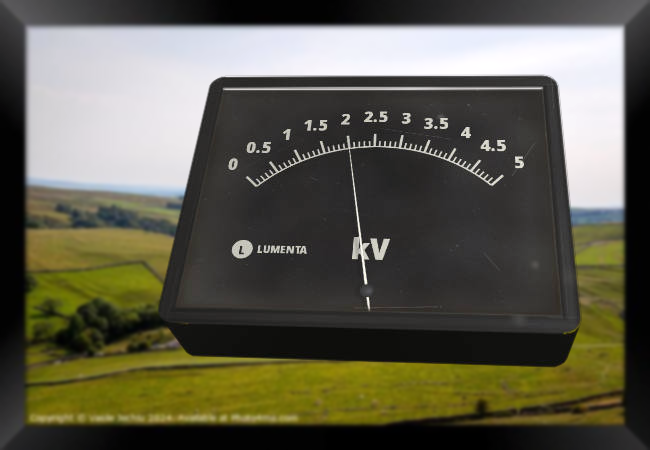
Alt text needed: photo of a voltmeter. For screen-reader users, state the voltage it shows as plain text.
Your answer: 2 kV
